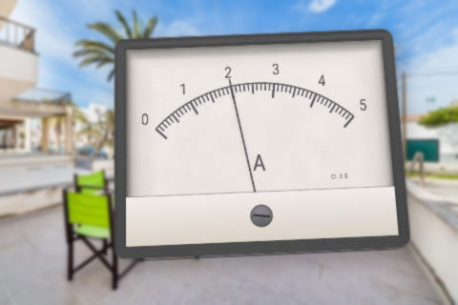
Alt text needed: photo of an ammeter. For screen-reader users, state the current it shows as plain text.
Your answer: 2 A
